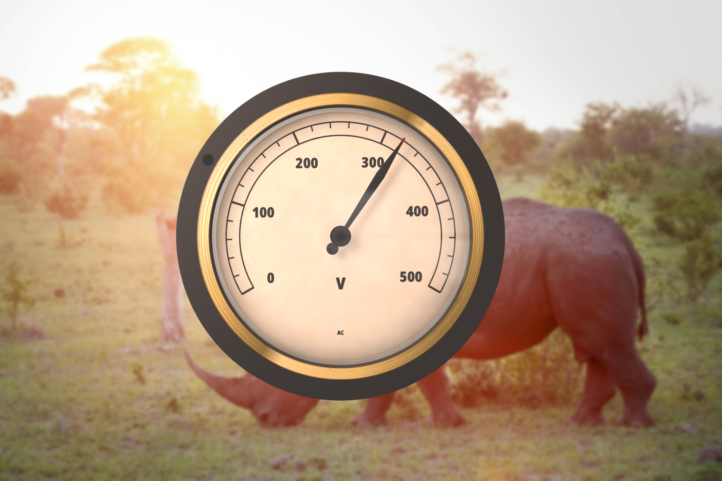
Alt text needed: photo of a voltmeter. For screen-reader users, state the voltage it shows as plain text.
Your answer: 320 V
